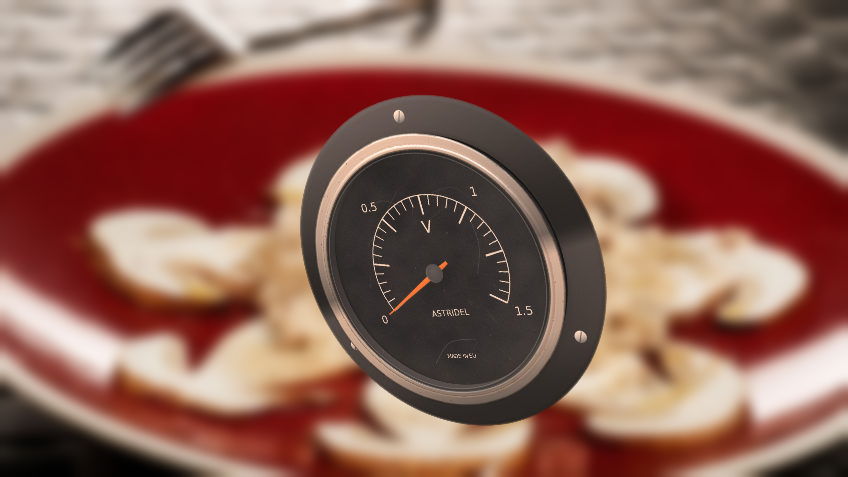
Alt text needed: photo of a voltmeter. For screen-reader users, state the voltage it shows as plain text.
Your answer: 0 V
